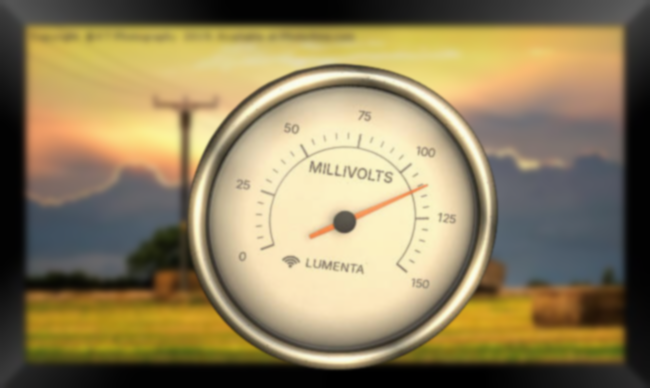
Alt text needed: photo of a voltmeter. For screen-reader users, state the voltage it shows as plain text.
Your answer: 110 mV
